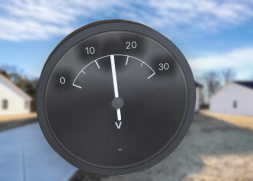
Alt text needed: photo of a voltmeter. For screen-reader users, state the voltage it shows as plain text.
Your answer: 15 V
